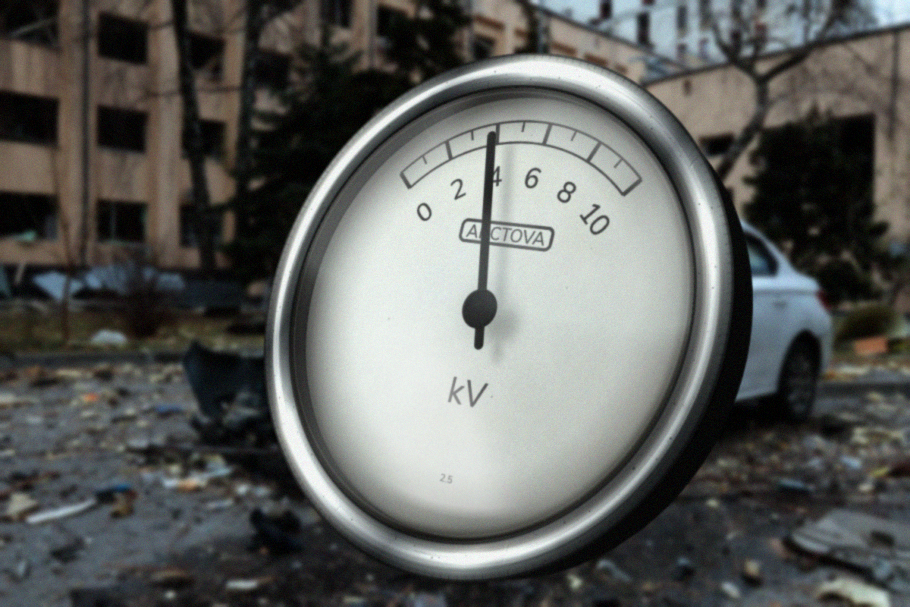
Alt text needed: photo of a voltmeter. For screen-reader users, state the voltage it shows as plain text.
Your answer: 4 kV
